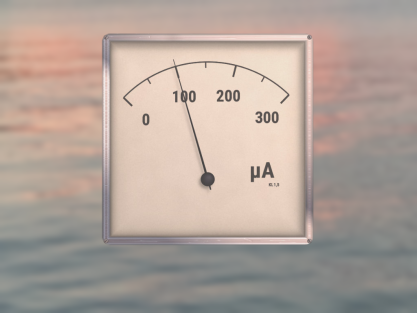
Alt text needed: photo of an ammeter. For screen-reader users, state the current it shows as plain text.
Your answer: 100 µA
